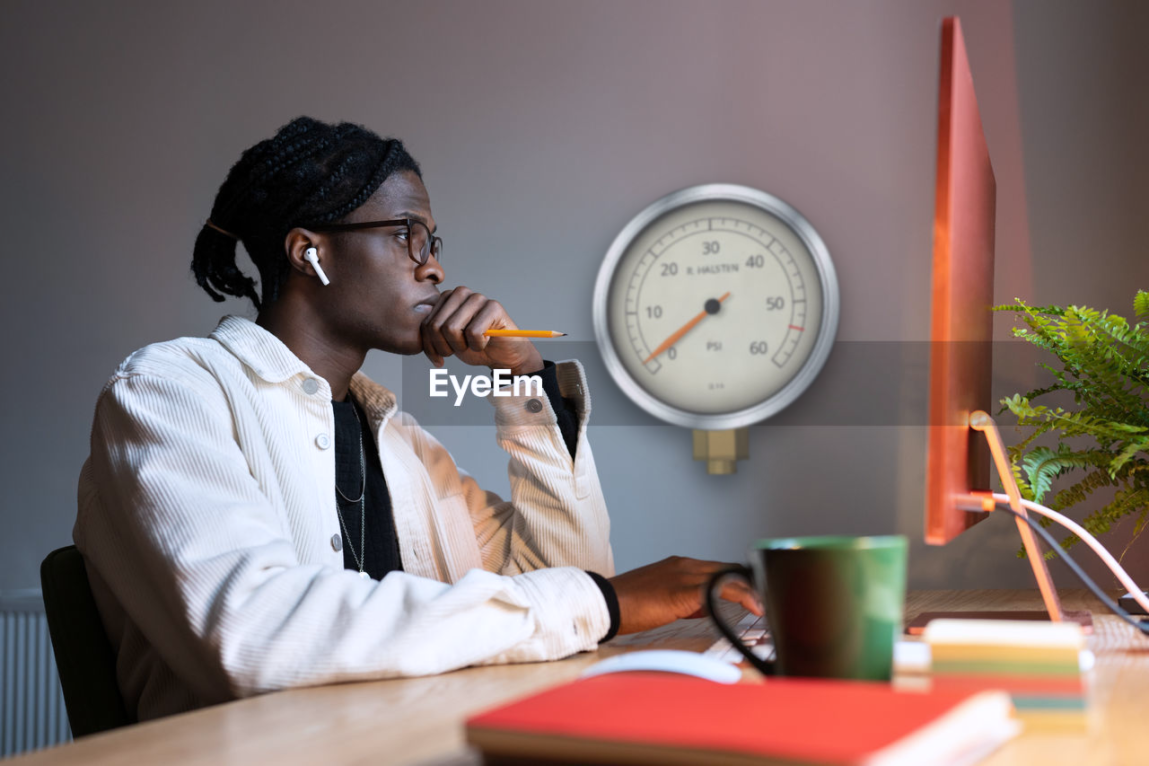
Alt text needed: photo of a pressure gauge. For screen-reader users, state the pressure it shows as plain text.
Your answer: 2 psi
